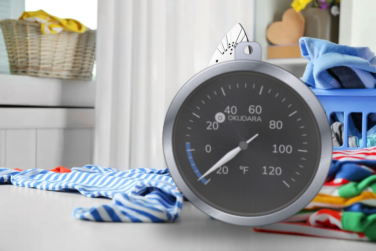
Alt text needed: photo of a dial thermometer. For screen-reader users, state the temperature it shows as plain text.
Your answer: -16 °F
